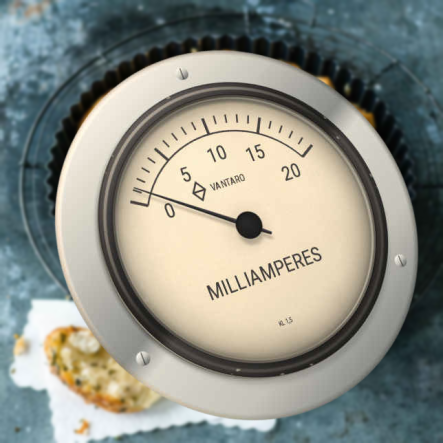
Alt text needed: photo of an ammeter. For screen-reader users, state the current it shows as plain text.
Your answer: 1 mA
